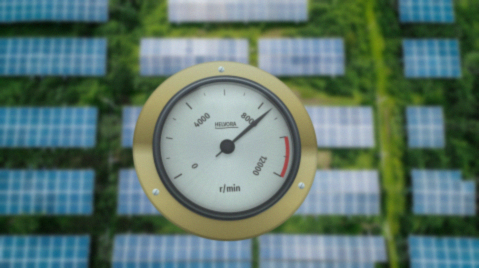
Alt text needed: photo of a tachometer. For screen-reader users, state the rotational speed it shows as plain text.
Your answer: 8500 rpm
